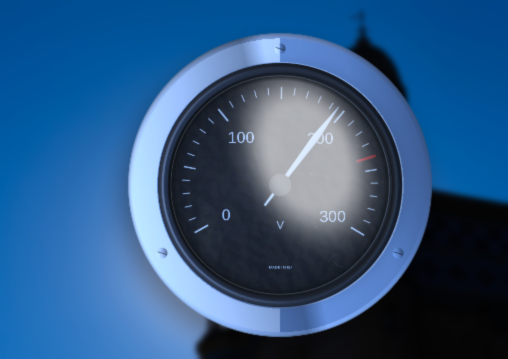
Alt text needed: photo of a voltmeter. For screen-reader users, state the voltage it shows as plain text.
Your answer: 195 V
